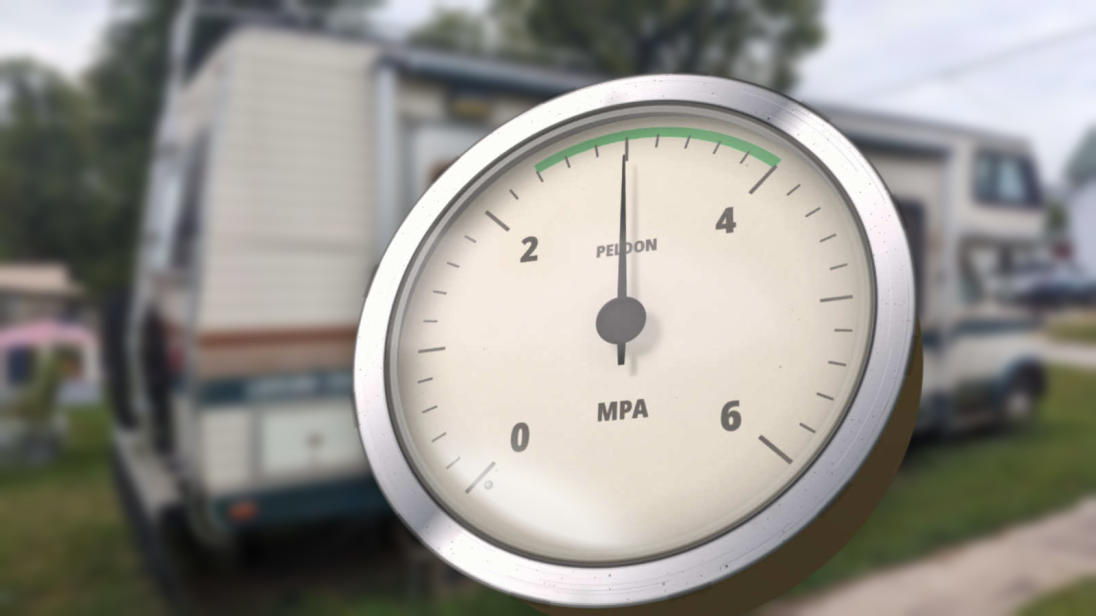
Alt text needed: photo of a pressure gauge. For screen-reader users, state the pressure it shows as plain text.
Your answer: 3 MPa
